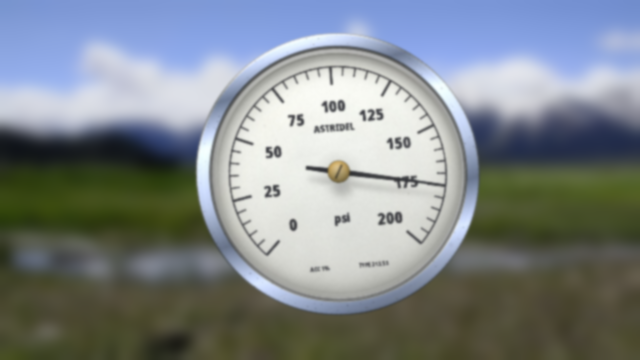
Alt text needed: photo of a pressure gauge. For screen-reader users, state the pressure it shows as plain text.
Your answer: 175 psi
